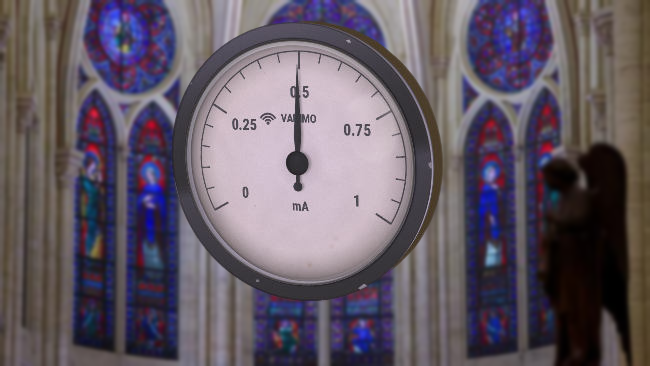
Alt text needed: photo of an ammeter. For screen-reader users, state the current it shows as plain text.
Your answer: 0.5 mA
